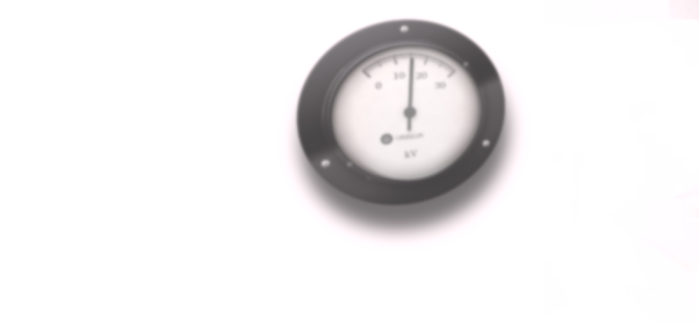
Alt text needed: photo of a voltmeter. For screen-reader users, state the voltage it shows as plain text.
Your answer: 15 kV
